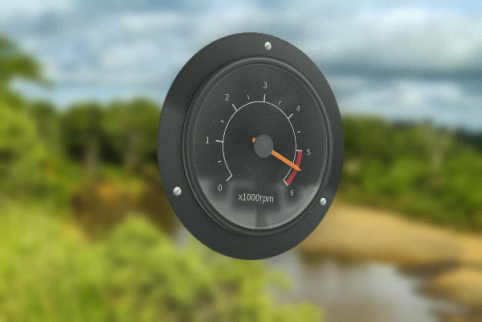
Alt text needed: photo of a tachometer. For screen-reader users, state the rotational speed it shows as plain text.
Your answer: 5500 rpm
